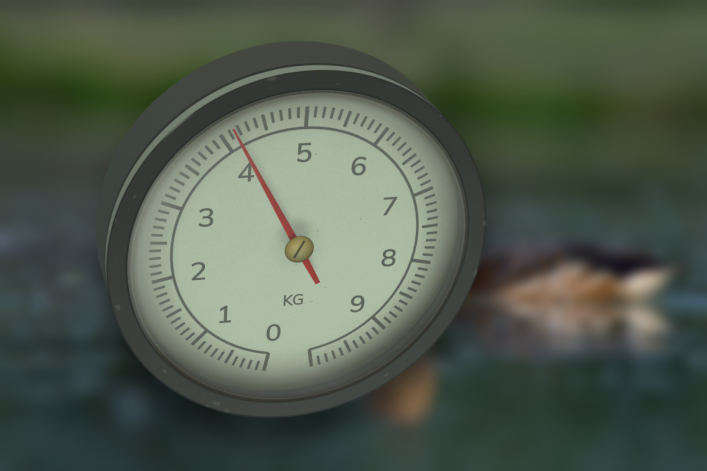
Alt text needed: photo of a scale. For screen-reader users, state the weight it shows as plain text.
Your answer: 4.15 kg
